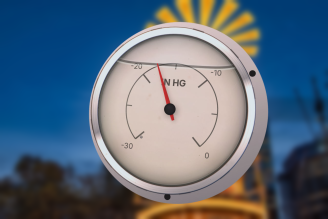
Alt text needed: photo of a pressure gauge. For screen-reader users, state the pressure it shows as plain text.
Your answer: -17.5 inHg
